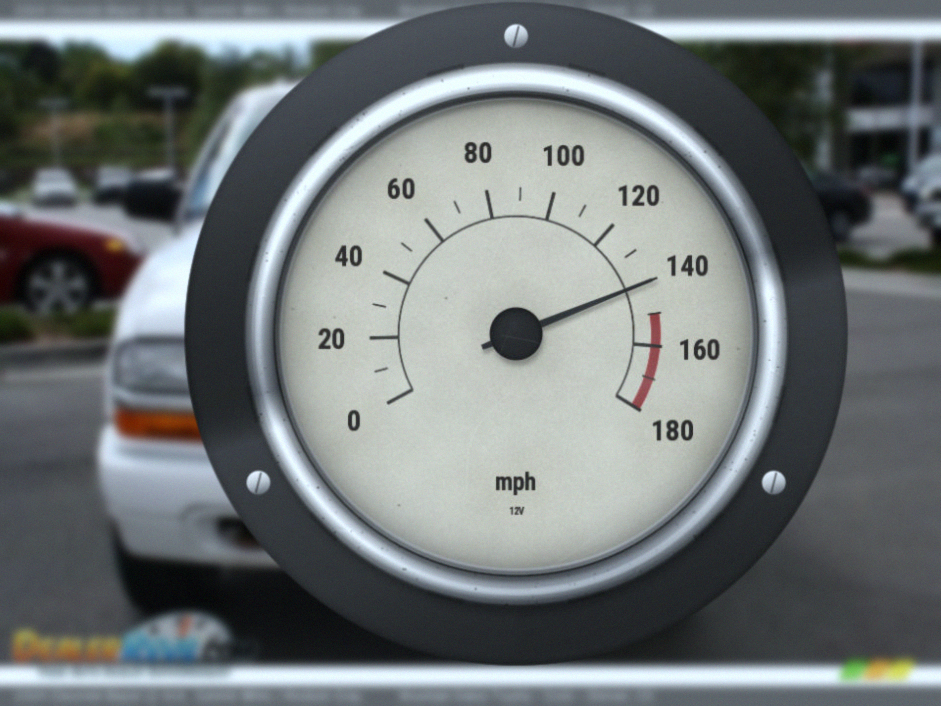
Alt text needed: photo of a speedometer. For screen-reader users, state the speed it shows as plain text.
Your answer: 140 mph
